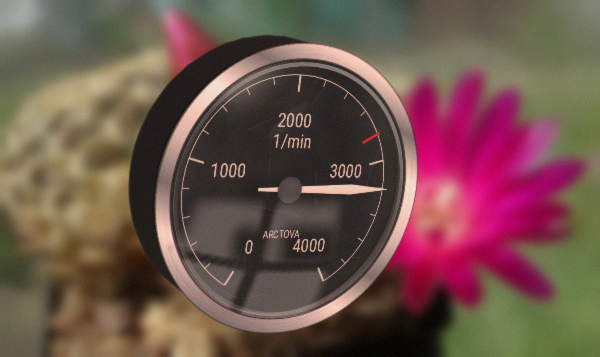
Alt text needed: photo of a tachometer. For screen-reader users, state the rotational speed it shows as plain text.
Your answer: 3200 rpm
